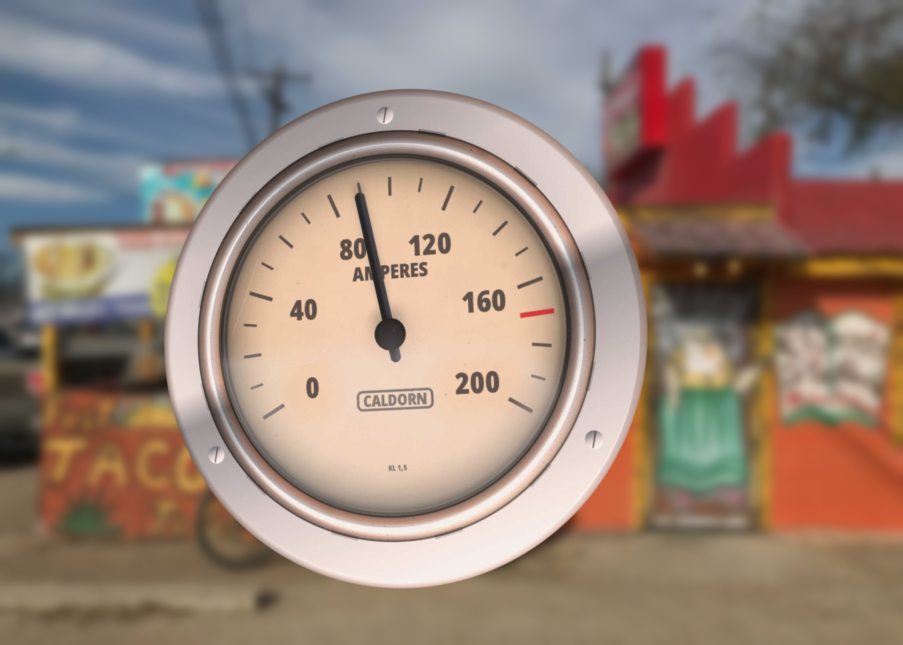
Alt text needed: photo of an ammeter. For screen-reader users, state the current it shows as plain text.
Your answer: 90 A
